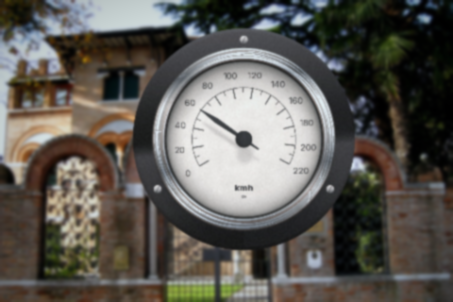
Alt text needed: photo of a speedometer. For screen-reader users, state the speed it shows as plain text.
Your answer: 60 km/h
